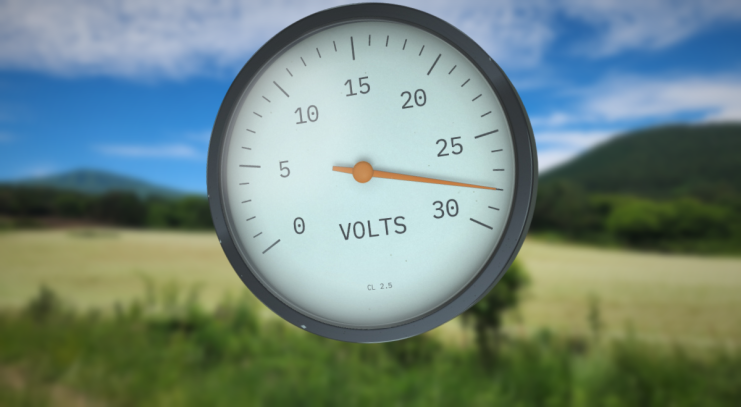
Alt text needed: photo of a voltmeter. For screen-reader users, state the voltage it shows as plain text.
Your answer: 28 V
